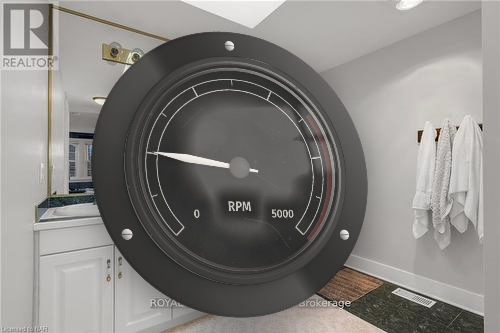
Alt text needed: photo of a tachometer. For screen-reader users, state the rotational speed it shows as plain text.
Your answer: 1000 rpm
